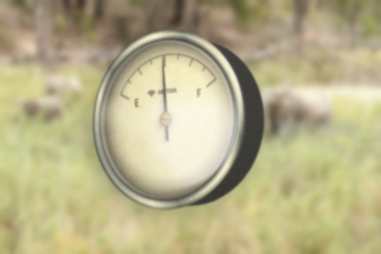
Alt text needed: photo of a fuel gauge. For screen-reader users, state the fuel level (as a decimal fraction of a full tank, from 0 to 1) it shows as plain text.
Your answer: 0.5
